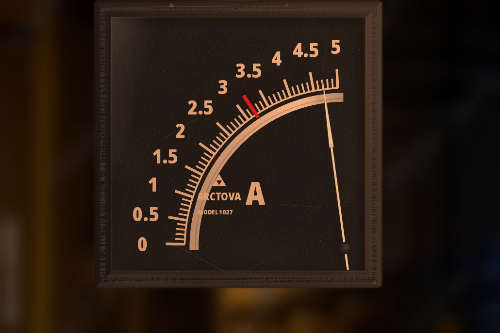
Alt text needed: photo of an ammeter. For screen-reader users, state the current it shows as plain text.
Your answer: 4.7 A
